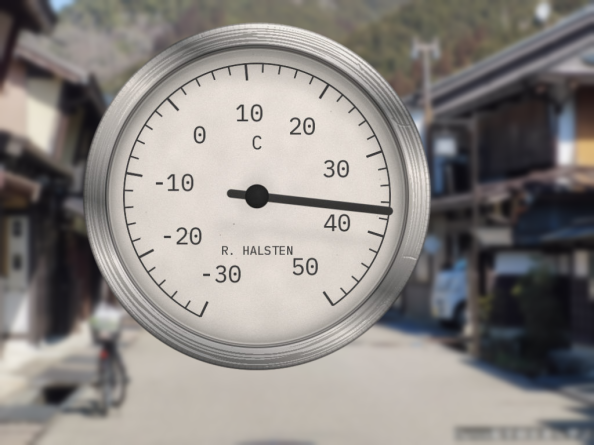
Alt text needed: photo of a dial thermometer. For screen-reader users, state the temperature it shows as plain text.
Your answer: 37 °C
